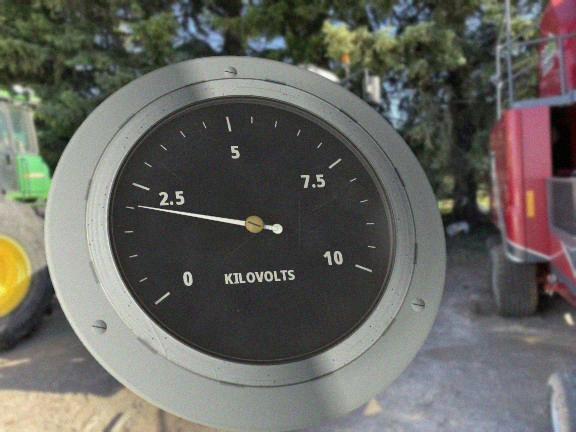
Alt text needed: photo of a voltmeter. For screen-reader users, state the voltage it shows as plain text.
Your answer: 2 kV
